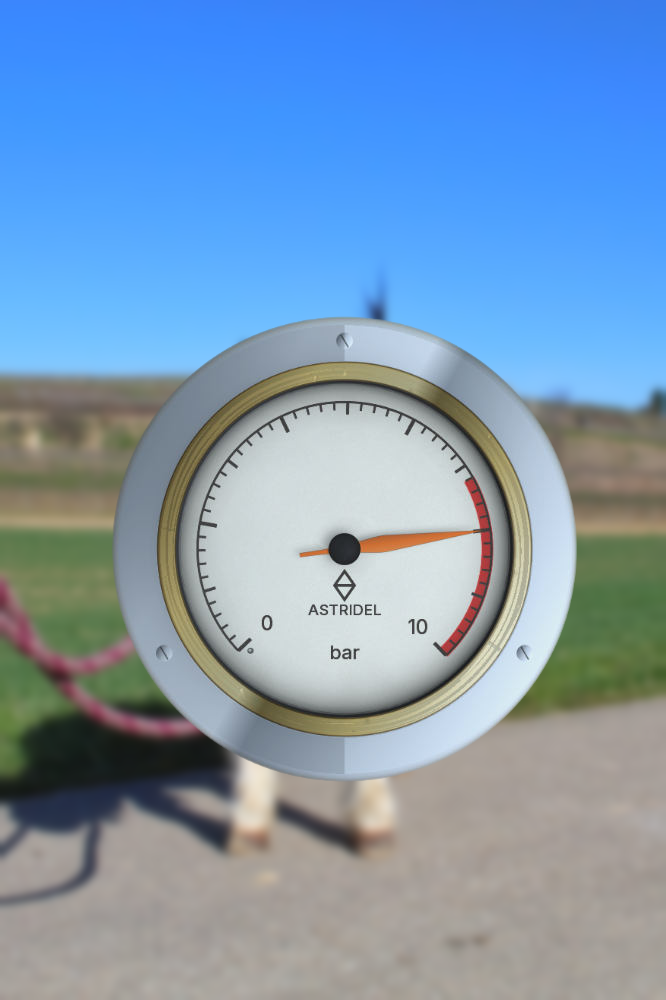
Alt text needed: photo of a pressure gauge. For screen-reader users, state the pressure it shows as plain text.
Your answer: 8 bar
